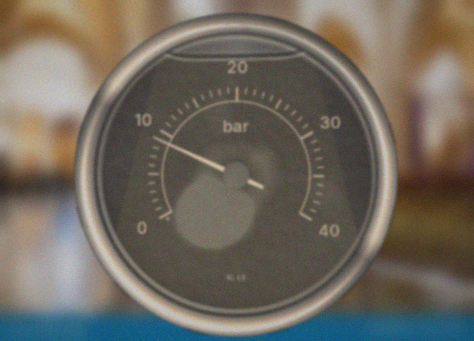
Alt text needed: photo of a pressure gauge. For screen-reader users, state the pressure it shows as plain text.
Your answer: 9 bar
